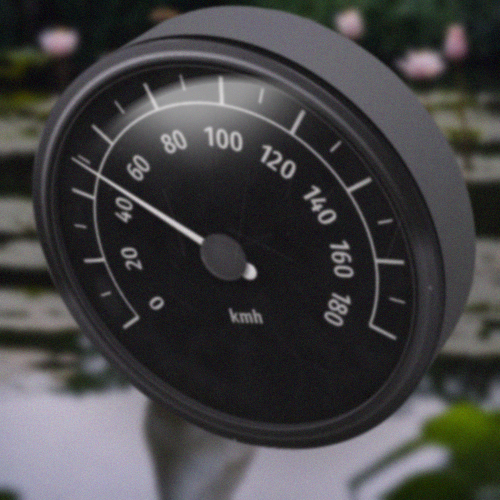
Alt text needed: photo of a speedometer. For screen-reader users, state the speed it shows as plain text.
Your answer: 50 km/h
